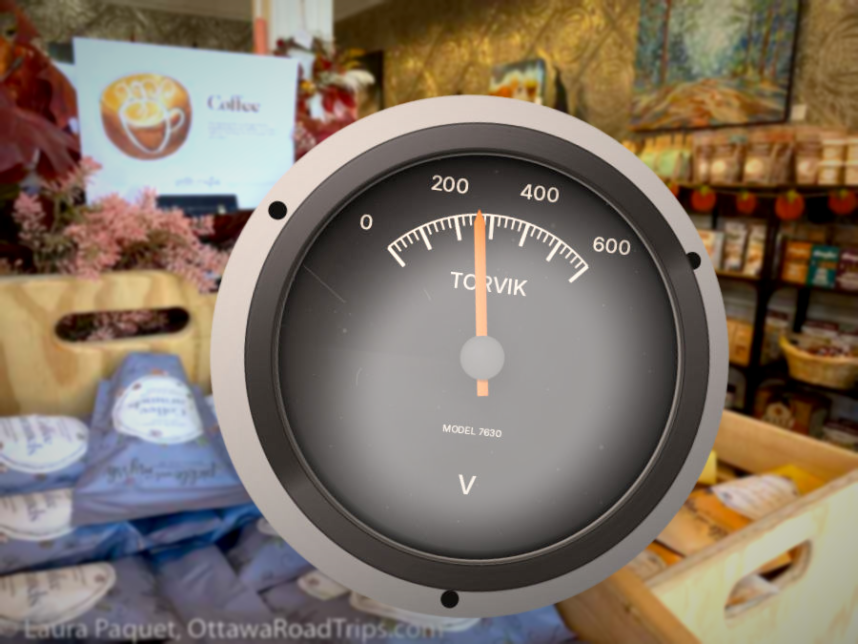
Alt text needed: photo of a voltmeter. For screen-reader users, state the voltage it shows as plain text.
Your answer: 260 V
